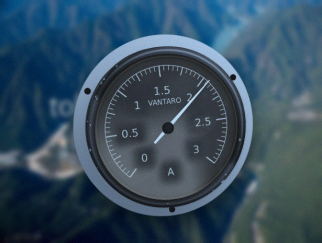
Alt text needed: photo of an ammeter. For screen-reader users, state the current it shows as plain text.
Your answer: 2.05 A
